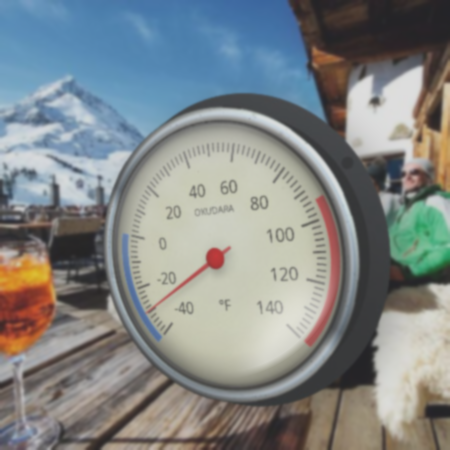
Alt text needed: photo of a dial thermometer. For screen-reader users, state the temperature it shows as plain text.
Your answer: -30 °F
